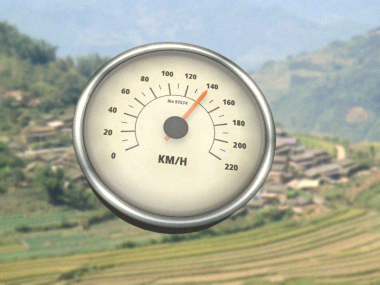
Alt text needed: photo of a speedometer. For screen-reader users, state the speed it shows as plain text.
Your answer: 140 km/h
